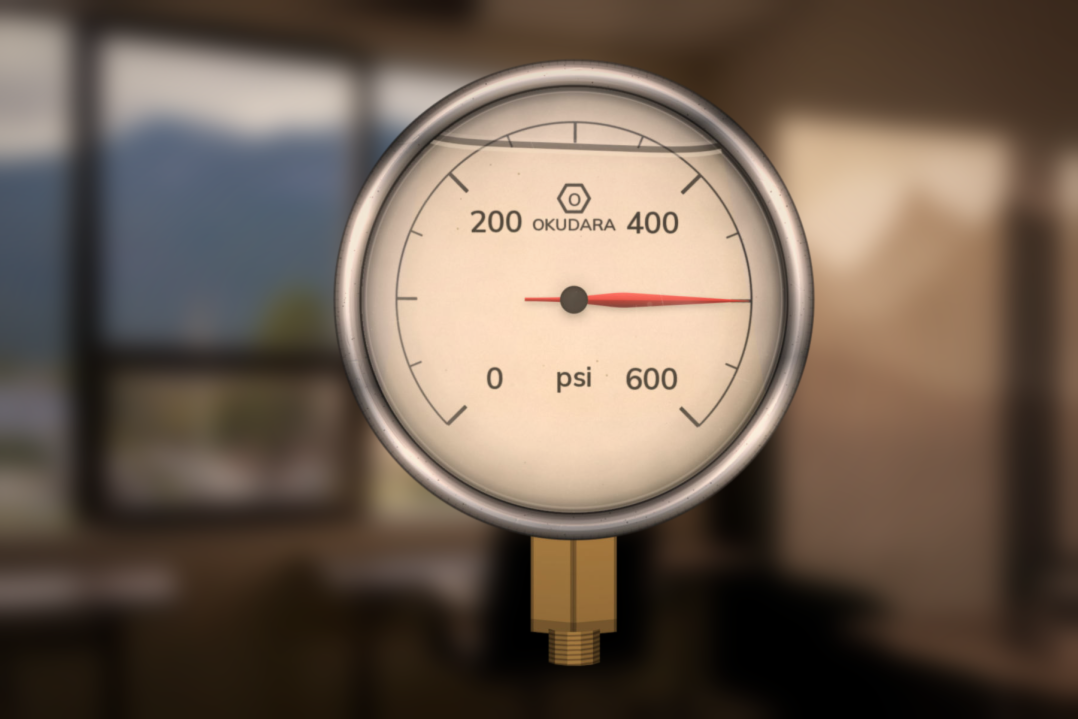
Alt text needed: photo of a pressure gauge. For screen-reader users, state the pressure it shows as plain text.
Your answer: 500 psi
